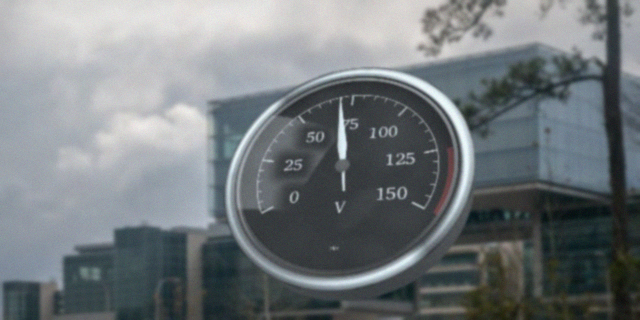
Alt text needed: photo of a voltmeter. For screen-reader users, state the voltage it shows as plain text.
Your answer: 70 V
